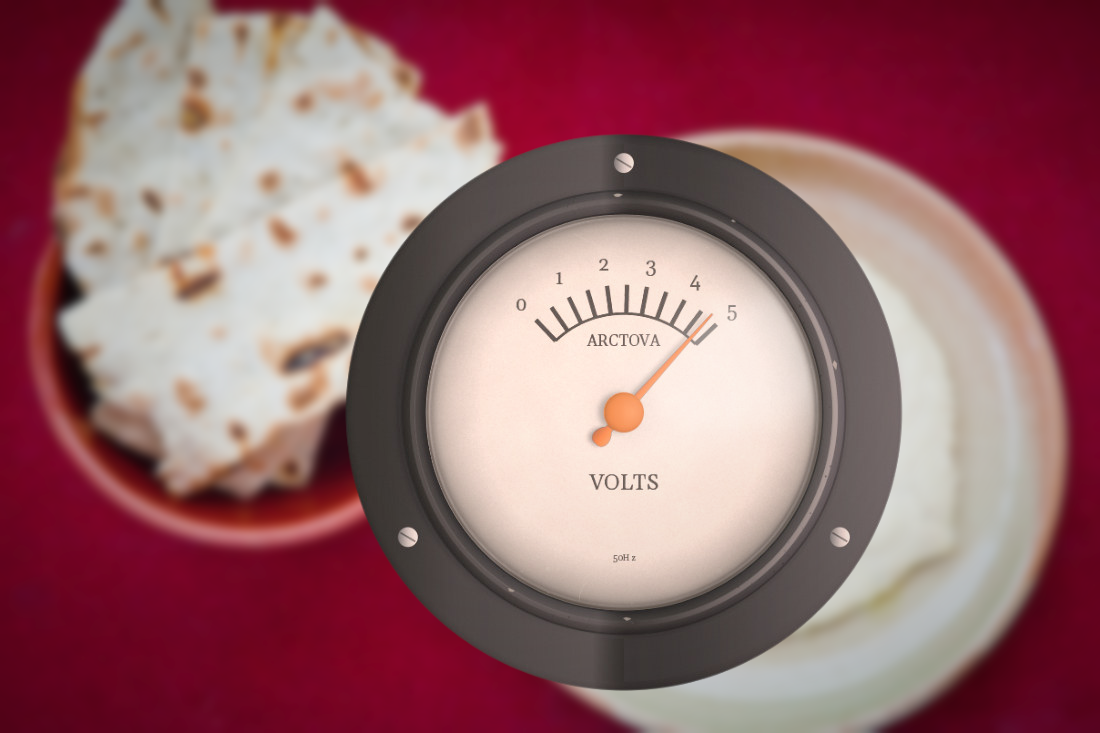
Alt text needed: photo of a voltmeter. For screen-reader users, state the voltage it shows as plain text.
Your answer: 4.75 V
